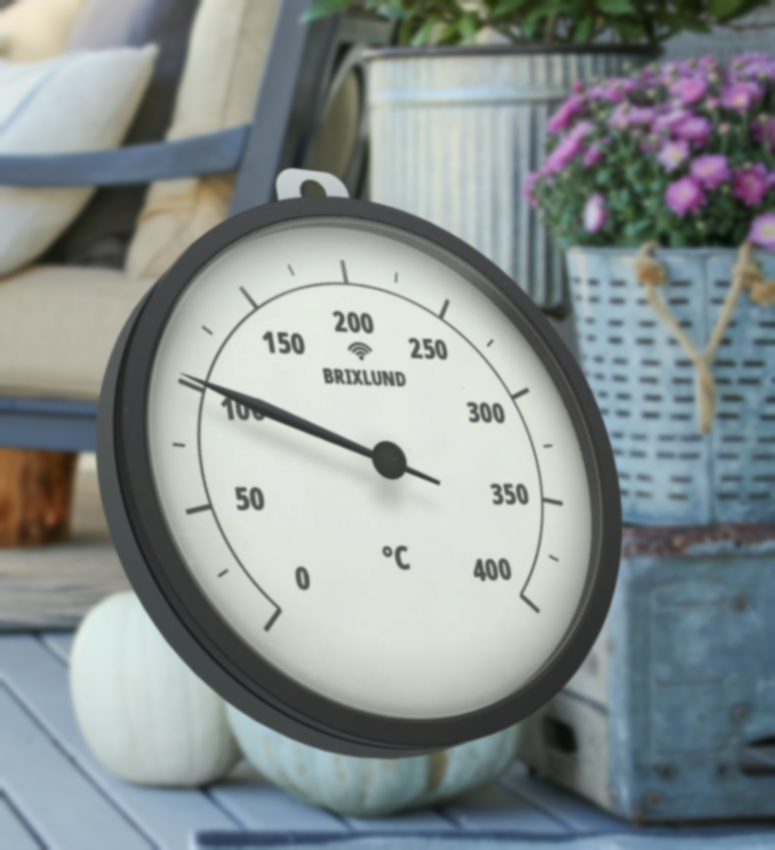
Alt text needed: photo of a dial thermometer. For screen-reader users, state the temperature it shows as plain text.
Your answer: 100 °C
